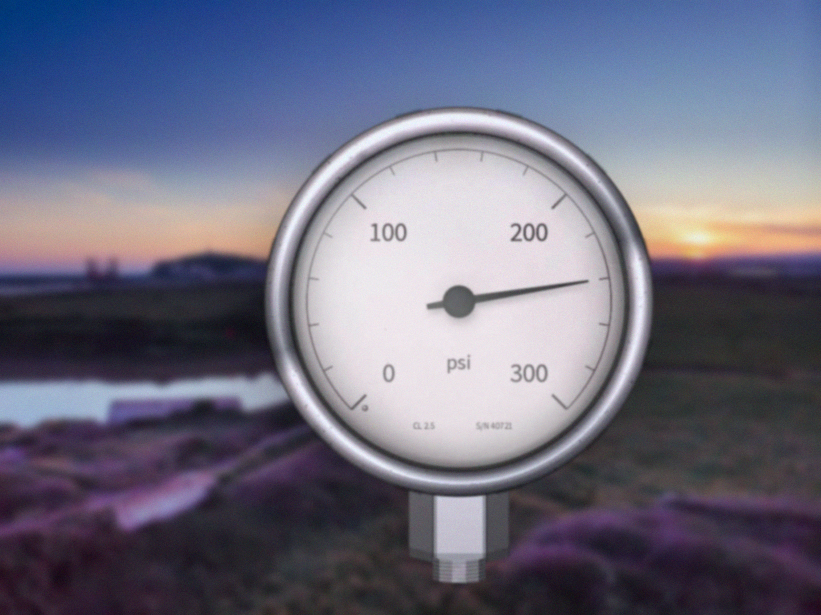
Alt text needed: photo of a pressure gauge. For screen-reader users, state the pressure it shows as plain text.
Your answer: 240 psi
